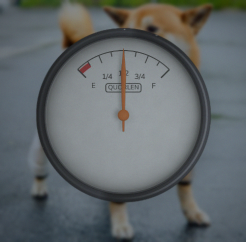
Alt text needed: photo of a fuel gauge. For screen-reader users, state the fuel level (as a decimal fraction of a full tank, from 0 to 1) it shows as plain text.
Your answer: 0.5
